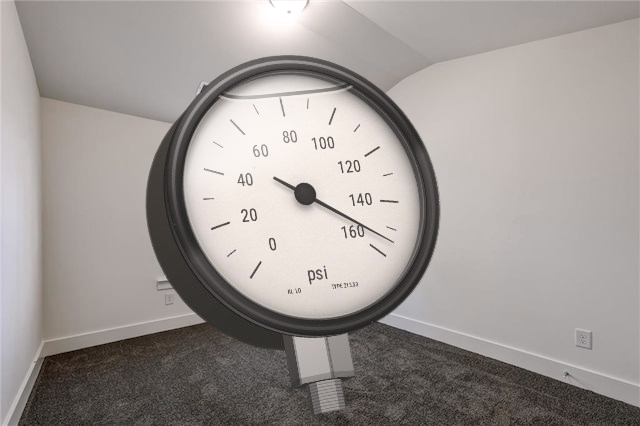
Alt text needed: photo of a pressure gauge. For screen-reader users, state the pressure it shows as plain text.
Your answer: 155 psi
